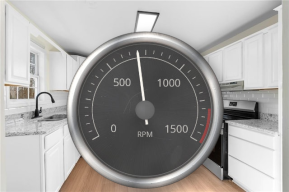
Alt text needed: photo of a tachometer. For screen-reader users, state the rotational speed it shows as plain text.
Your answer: 700 rpm
